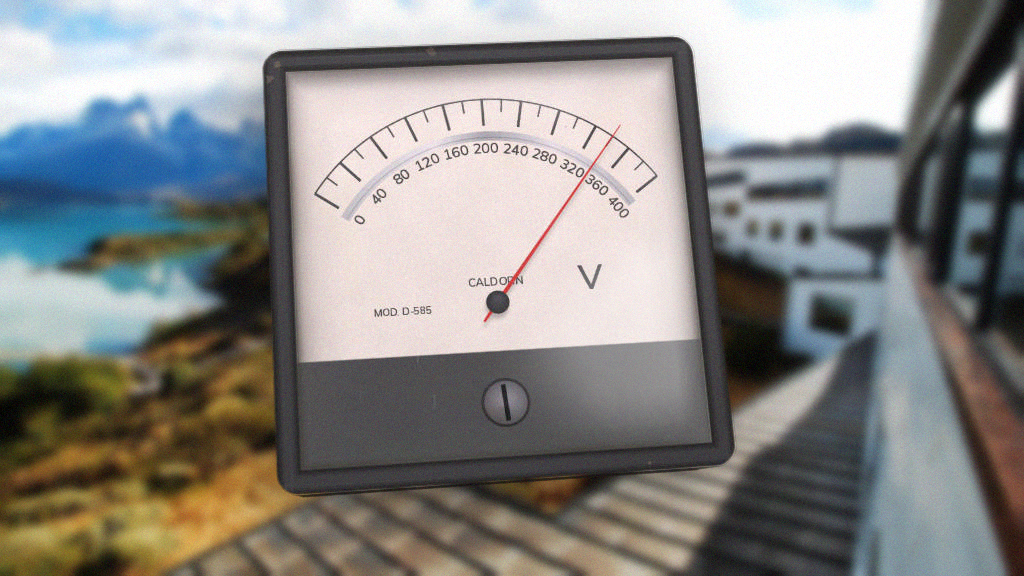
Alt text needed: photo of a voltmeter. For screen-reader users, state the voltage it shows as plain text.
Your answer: 340 V
